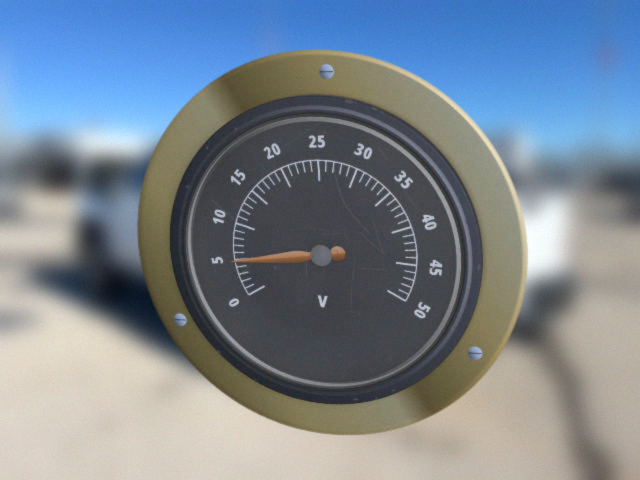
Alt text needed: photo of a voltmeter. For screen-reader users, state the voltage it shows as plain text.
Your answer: 5 V
